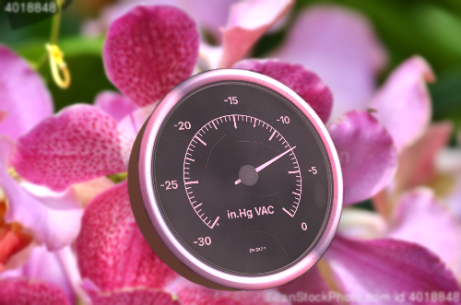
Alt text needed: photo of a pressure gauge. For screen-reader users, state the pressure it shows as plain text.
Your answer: -7.5 inHg
